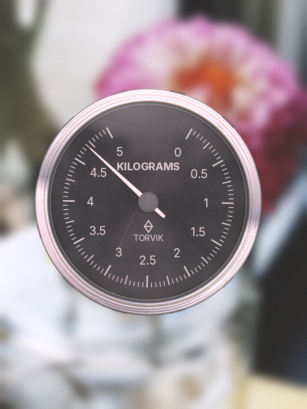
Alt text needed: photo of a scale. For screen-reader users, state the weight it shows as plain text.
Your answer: 4.7 kg
